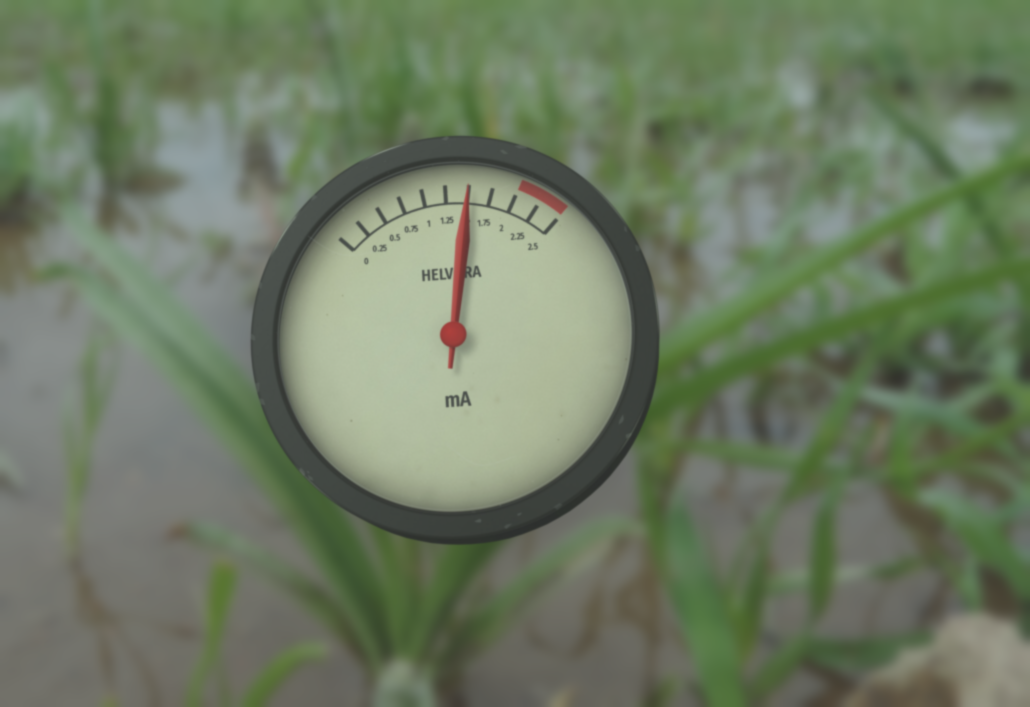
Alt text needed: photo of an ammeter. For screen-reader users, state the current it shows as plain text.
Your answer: 1.5 mA
